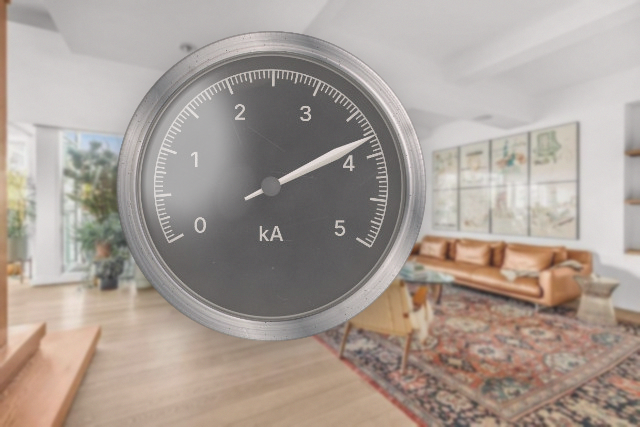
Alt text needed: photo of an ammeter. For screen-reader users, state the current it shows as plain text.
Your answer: 3.8 kA
